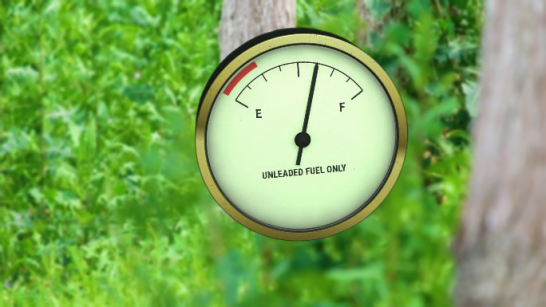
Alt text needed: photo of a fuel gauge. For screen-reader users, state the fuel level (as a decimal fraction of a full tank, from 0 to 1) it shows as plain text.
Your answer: 0.625
